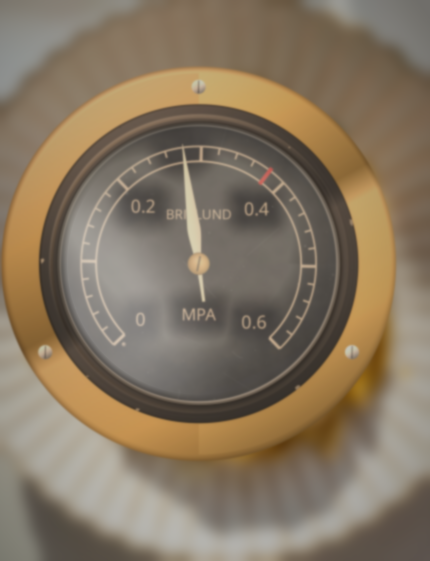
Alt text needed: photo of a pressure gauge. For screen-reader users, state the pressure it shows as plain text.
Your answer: 0.28 MPa
